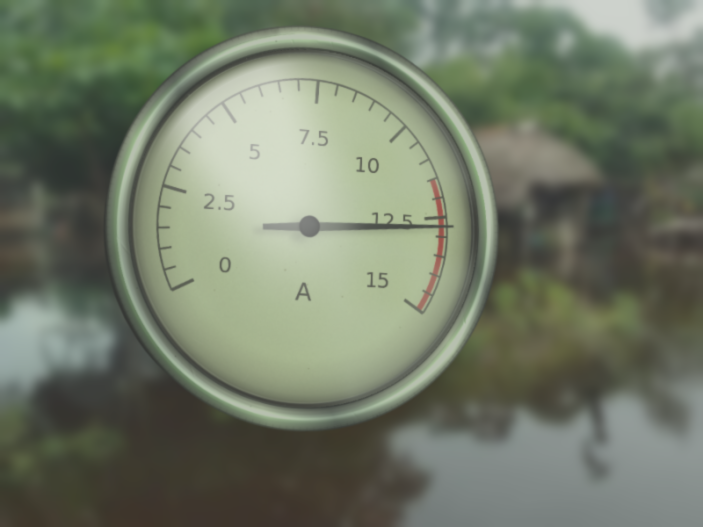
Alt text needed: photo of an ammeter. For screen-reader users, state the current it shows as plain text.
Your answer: 12.75 A
